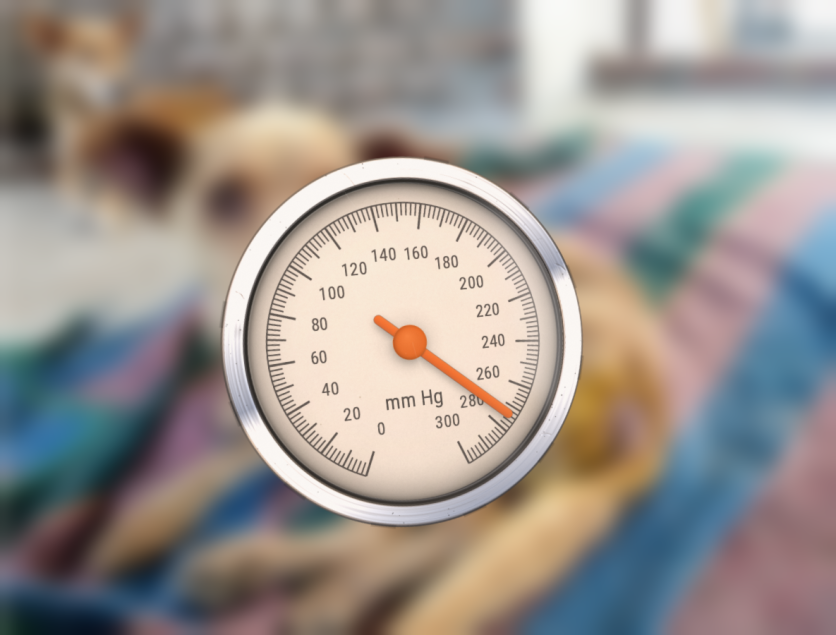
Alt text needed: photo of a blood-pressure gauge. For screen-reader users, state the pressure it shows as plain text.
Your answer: 274 mmHg
